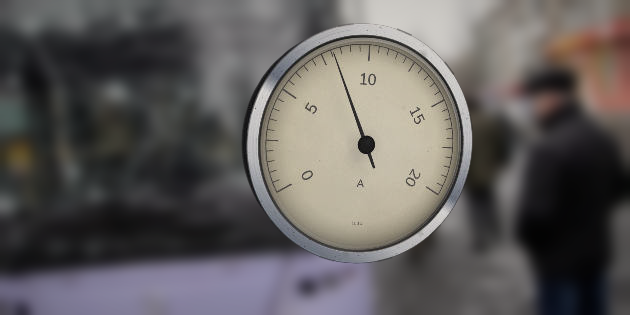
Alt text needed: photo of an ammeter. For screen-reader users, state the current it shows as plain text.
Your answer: 8 A
